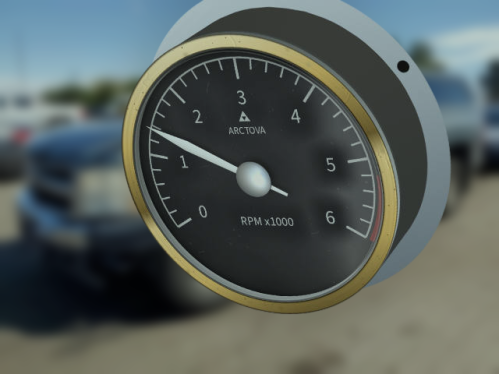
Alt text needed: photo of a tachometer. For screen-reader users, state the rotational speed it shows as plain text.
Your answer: 1400 rpm
